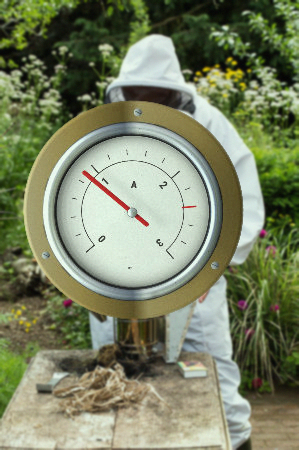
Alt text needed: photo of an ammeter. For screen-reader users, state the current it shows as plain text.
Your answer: 0.9 A
